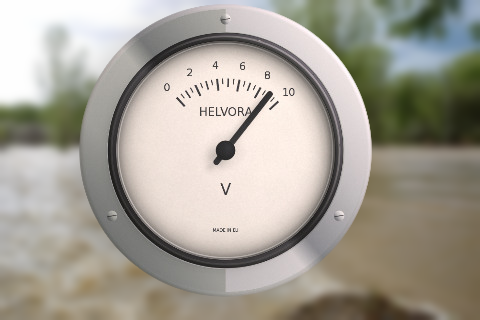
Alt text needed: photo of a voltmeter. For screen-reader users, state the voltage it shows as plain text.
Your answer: 9 V
